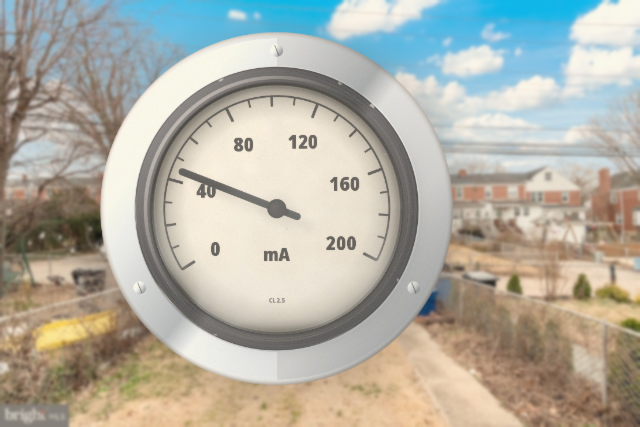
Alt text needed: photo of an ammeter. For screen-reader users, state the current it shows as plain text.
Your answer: 45 mA
